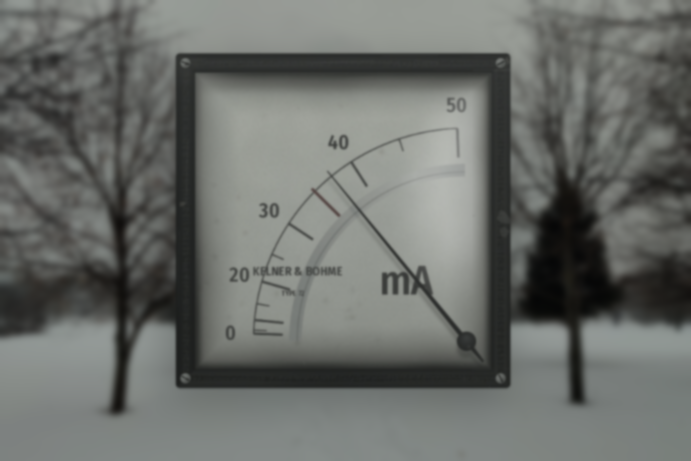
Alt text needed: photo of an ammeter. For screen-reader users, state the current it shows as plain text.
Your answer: 37.5 mA
